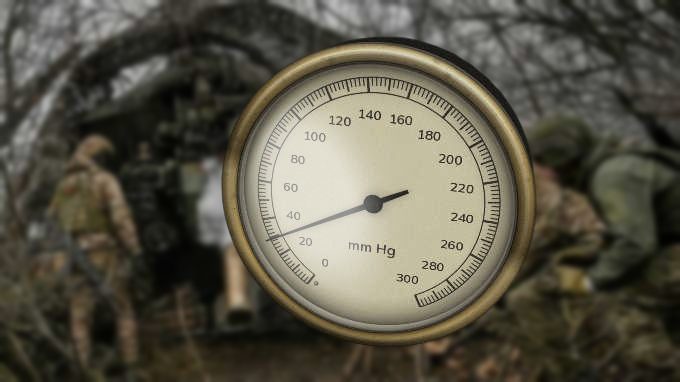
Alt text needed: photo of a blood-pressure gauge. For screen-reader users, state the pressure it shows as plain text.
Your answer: 30 mmHg
